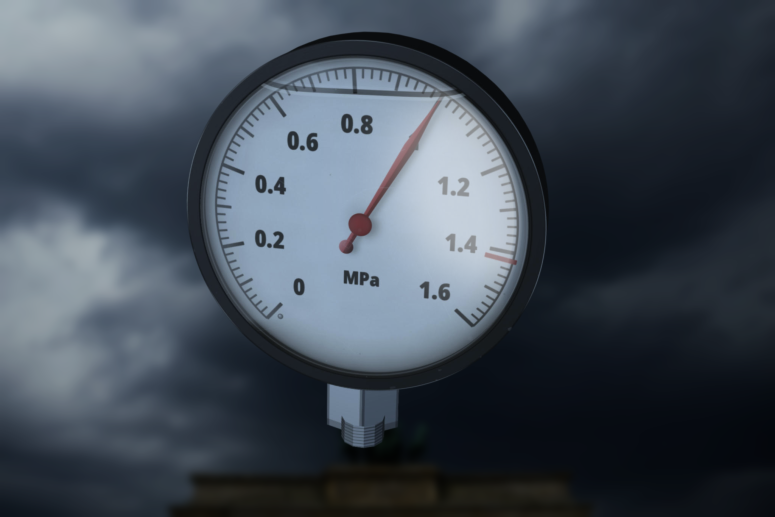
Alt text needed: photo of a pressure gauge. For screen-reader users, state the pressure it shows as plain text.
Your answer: 1 MPa
